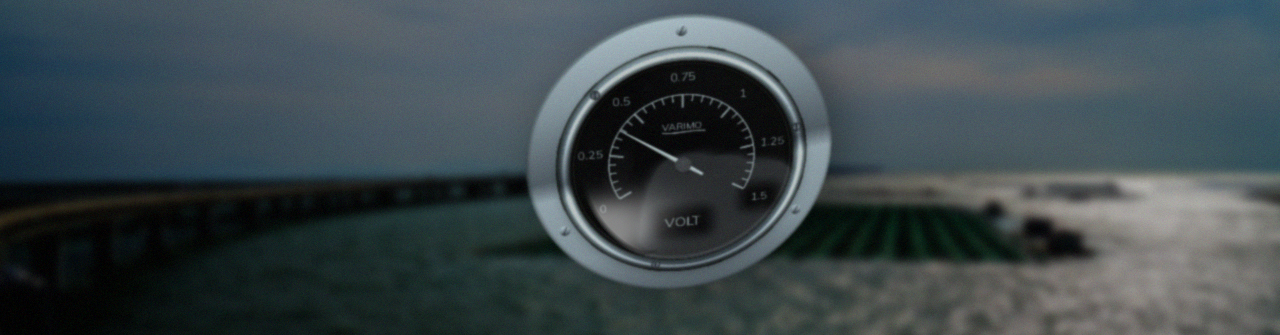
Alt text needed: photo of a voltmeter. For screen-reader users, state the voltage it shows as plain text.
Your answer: 0.4 V
